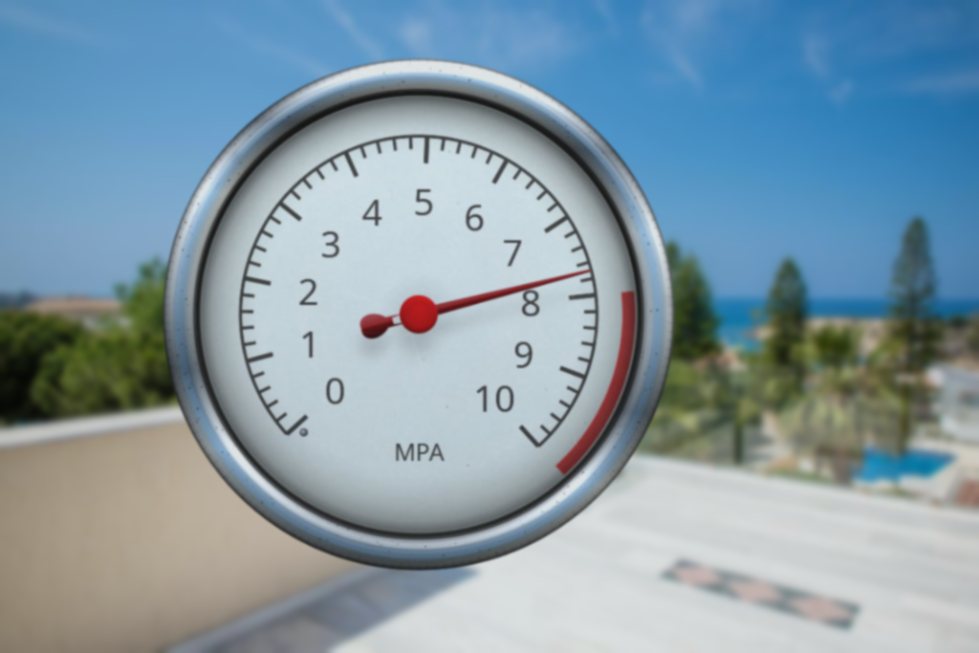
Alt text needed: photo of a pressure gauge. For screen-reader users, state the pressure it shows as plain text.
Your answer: 7.7 MPa
